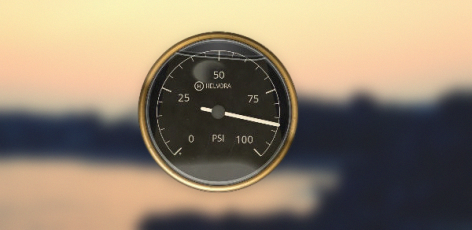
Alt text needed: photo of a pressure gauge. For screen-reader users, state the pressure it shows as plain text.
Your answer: 87.5 psi
